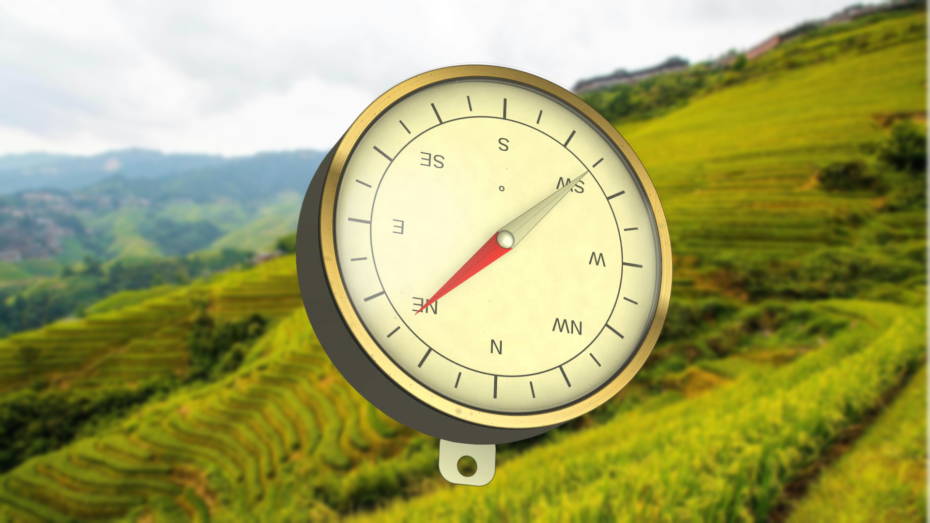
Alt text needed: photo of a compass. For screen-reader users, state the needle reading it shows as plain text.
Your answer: 45 °
